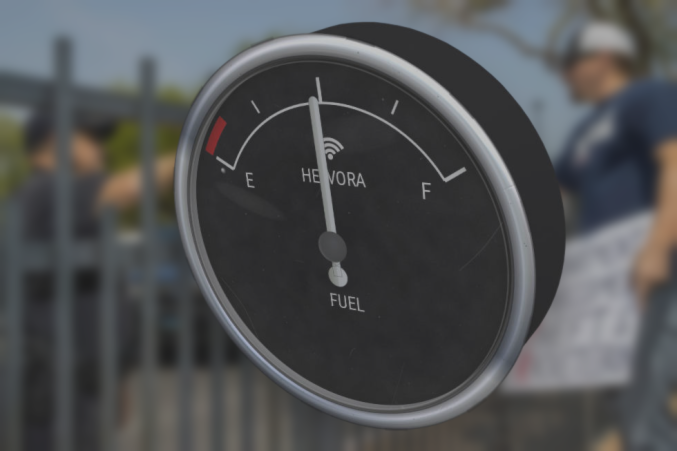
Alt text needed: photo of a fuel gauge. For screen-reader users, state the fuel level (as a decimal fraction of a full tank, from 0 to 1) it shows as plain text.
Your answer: 0.5
